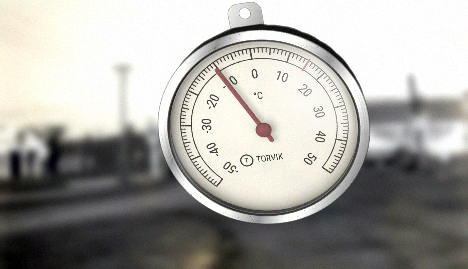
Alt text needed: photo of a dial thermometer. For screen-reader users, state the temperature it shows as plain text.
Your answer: -10 °C
